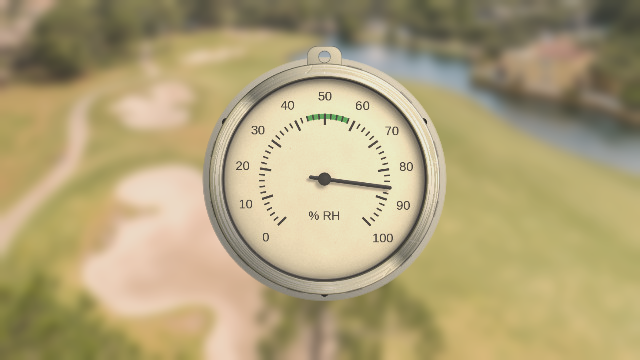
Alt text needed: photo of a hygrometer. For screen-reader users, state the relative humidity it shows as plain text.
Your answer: 86 %
